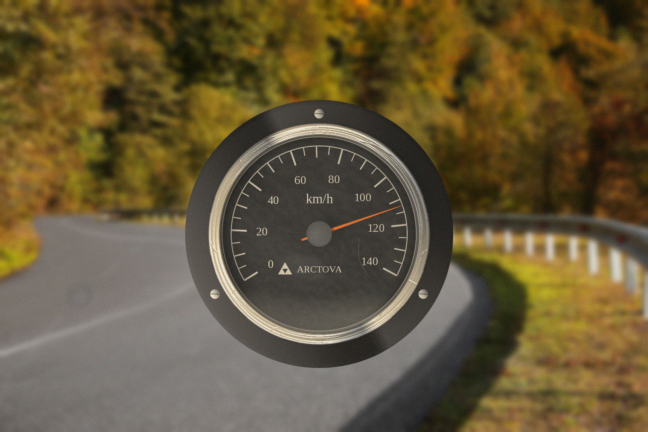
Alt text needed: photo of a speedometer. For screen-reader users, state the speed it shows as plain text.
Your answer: 112.5 km/h
